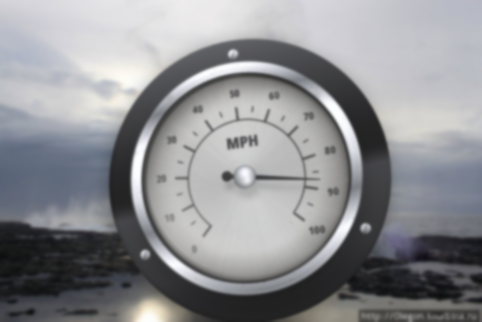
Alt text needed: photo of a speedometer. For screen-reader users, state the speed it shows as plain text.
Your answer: 87.5 mph
